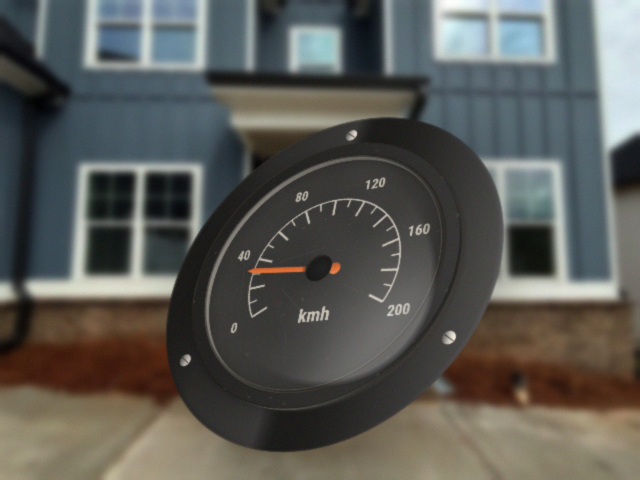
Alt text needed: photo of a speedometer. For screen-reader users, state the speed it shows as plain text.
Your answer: 30 km/h
